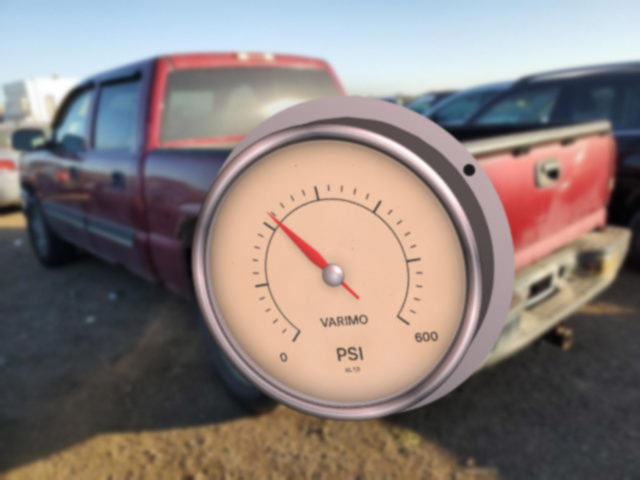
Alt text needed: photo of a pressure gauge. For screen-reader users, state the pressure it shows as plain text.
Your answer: 220 psi
